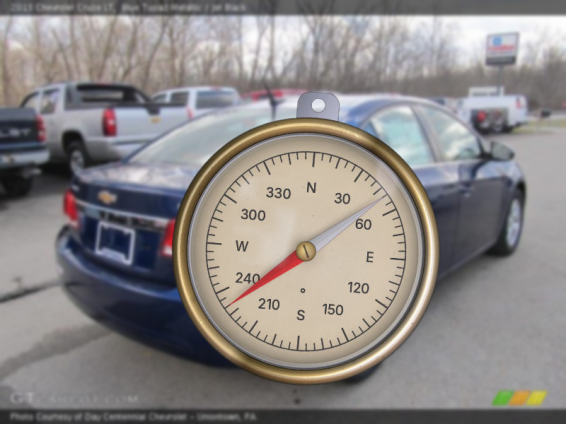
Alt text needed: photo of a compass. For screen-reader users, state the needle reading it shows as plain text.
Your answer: 230 °
